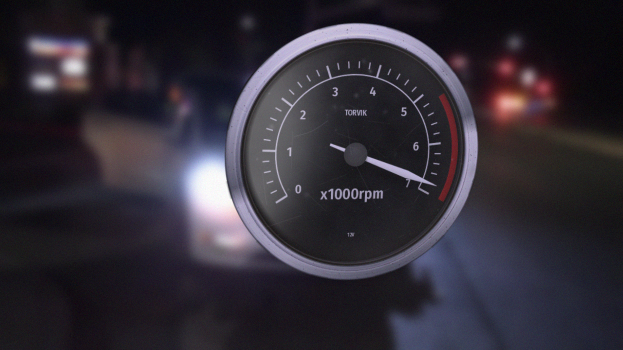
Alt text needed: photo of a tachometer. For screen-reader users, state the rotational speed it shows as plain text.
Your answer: 6800 rpm
